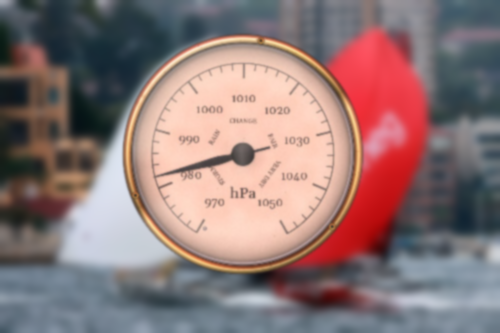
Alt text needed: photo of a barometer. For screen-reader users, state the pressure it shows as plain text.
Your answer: 982 hPa
